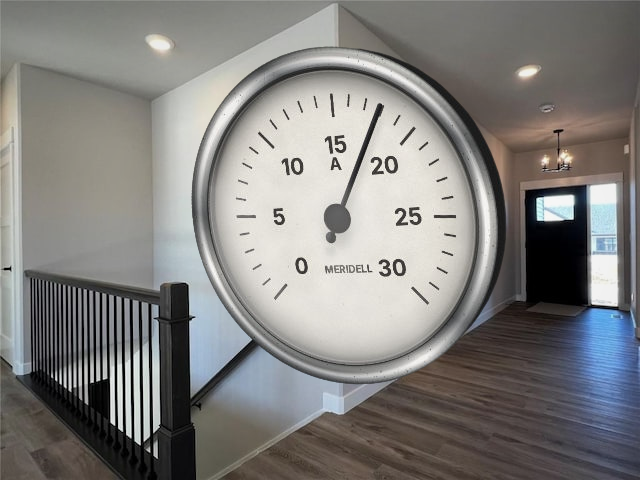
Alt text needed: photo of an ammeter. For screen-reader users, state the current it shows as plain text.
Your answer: 18 A
